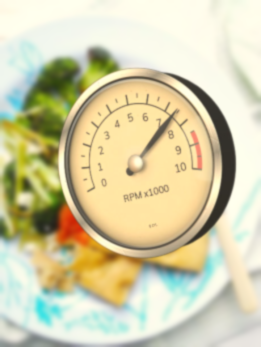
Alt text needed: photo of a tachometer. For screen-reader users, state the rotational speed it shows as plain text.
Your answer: 7500 rpm
